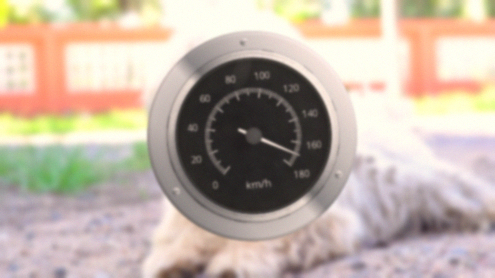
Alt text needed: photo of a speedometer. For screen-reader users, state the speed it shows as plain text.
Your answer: 170 km/h
